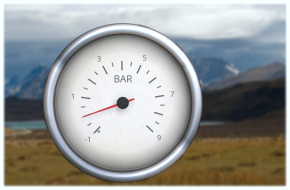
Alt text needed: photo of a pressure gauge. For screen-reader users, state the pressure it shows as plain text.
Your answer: 0 bar
